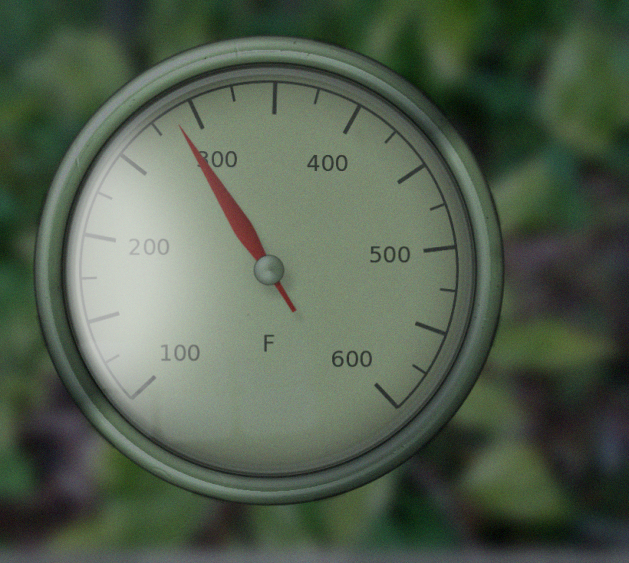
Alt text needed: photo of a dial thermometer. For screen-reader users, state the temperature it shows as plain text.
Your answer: 287.5 °F
